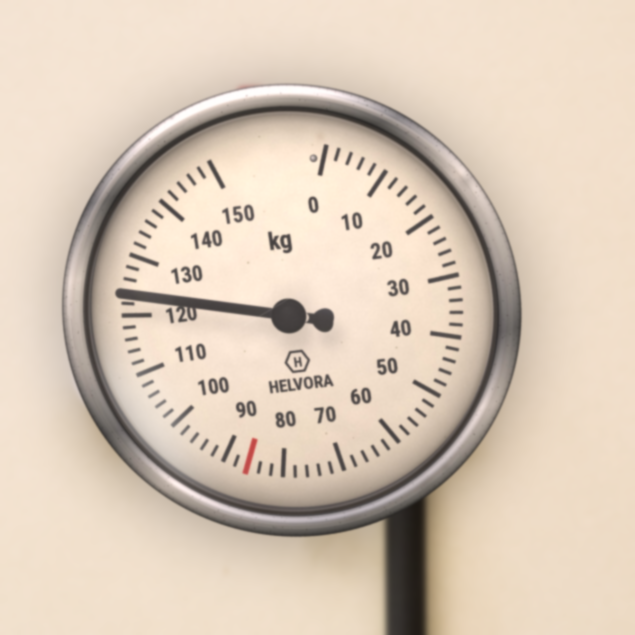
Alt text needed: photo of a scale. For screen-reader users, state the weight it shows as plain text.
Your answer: 124 kg
